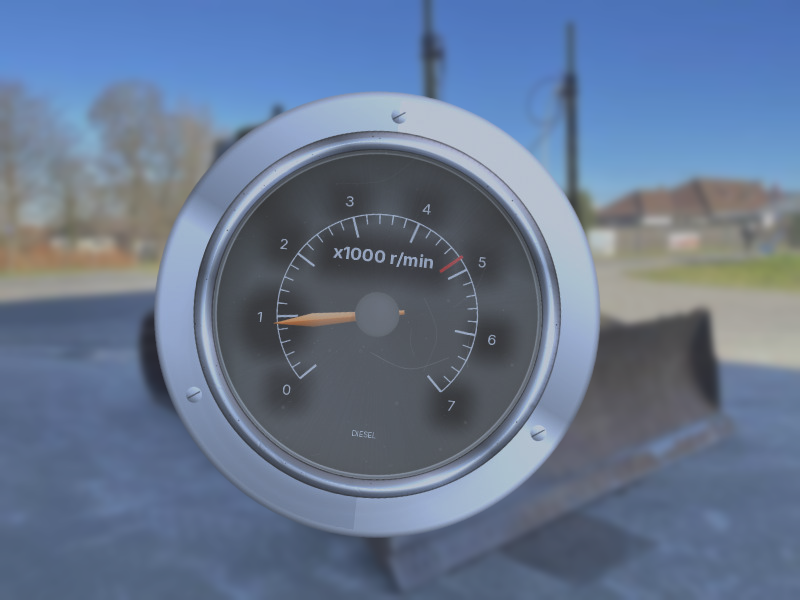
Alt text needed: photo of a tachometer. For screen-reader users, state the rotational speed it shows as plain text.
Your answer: 900 rpm
